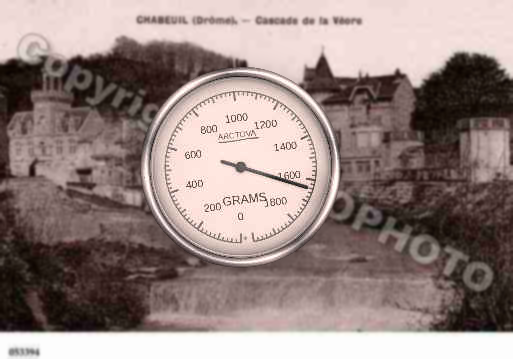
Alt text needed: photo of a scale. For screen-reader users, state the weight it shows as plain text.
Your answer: 1640 g
